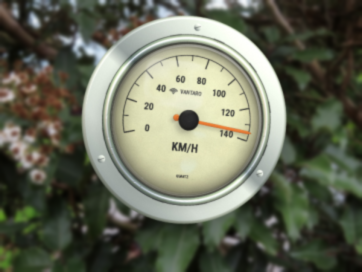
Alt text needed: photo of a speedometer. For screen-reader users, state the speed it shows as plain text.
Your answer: 135 km/h
